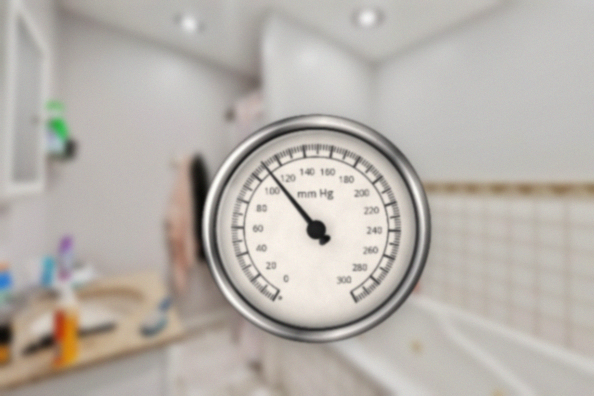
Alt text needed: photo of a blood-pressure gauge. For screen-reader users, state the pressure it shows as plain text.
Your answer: 110 mmHg
